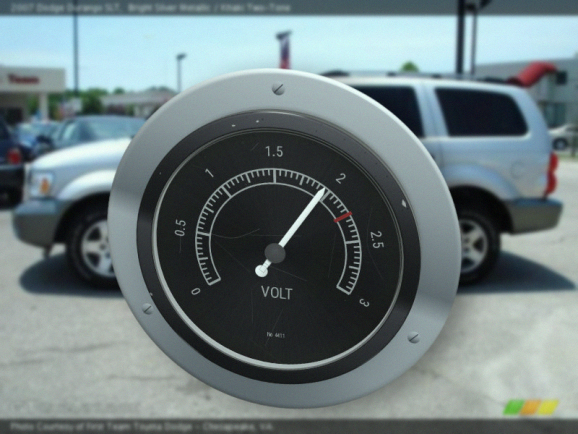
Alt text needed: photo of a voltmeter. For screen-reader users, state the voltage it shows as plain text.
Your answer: 1.95 V
